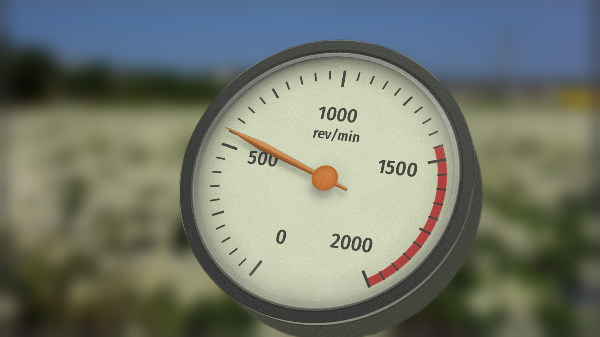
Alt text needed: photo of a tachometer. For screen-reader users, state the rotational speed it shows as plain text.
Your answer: 550 rpm
